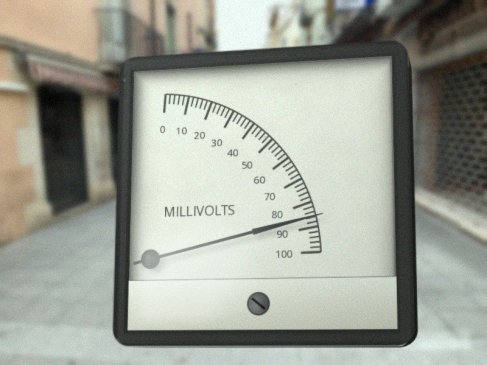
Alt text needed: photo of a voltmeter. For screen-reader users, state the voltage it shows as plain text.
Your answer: 86 mV
